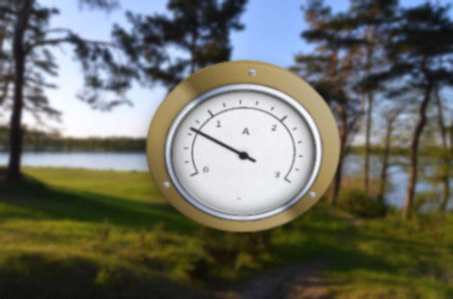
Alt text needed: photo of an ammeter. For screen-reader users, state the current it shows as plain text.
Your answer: 0.7 A
